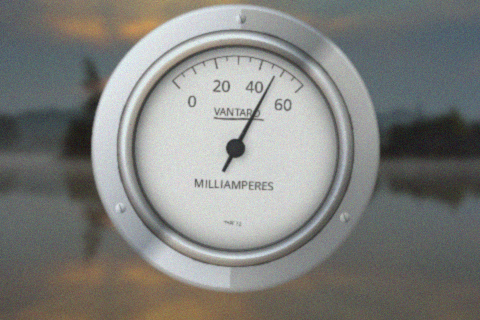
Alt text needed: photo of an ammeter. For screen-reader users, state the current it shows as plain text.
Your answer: 47.5 mA
